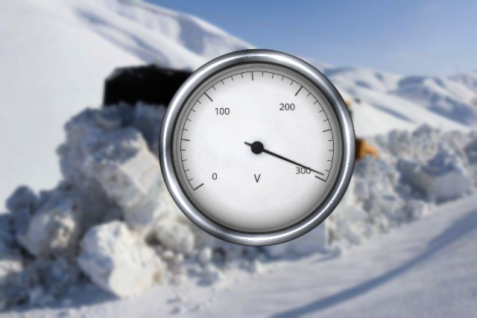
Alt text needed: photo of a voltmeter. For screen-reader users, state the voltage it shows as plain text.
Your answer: 295 V
